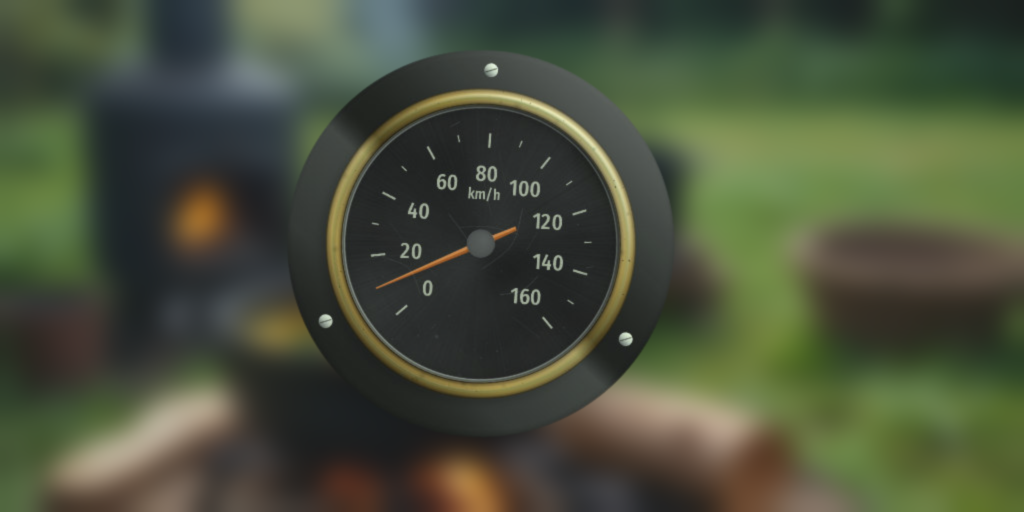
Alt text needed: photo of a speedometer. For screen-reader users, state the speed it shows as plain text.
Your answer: 10 km/h
